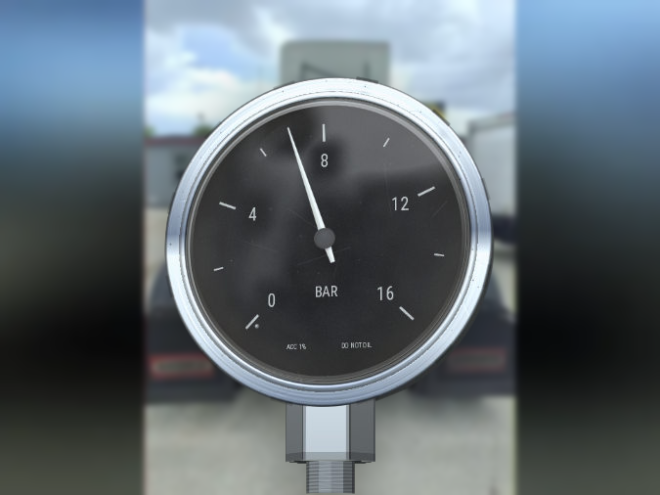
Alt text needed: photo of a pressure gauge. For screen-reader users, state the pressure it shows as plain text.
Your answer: 7 bar
